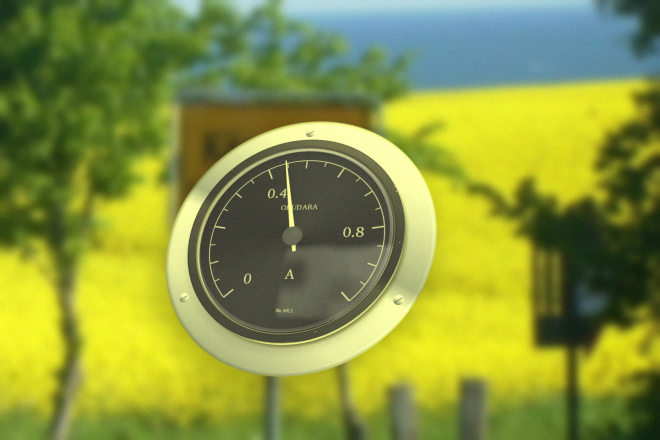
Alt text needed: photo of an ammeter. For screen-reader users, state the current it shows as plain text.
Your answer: 0.45 A
